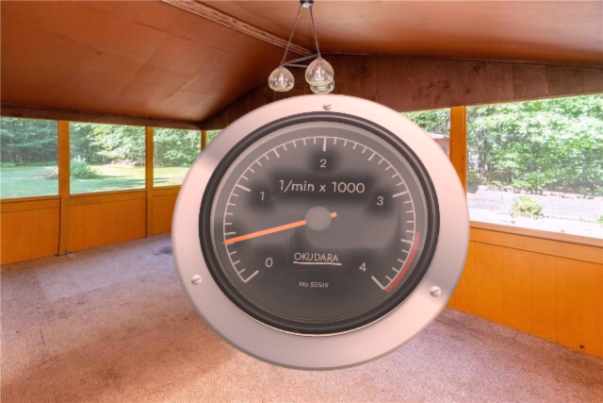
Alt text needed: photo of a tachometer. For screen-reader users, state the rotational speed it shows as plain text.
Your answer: 400 rpm
